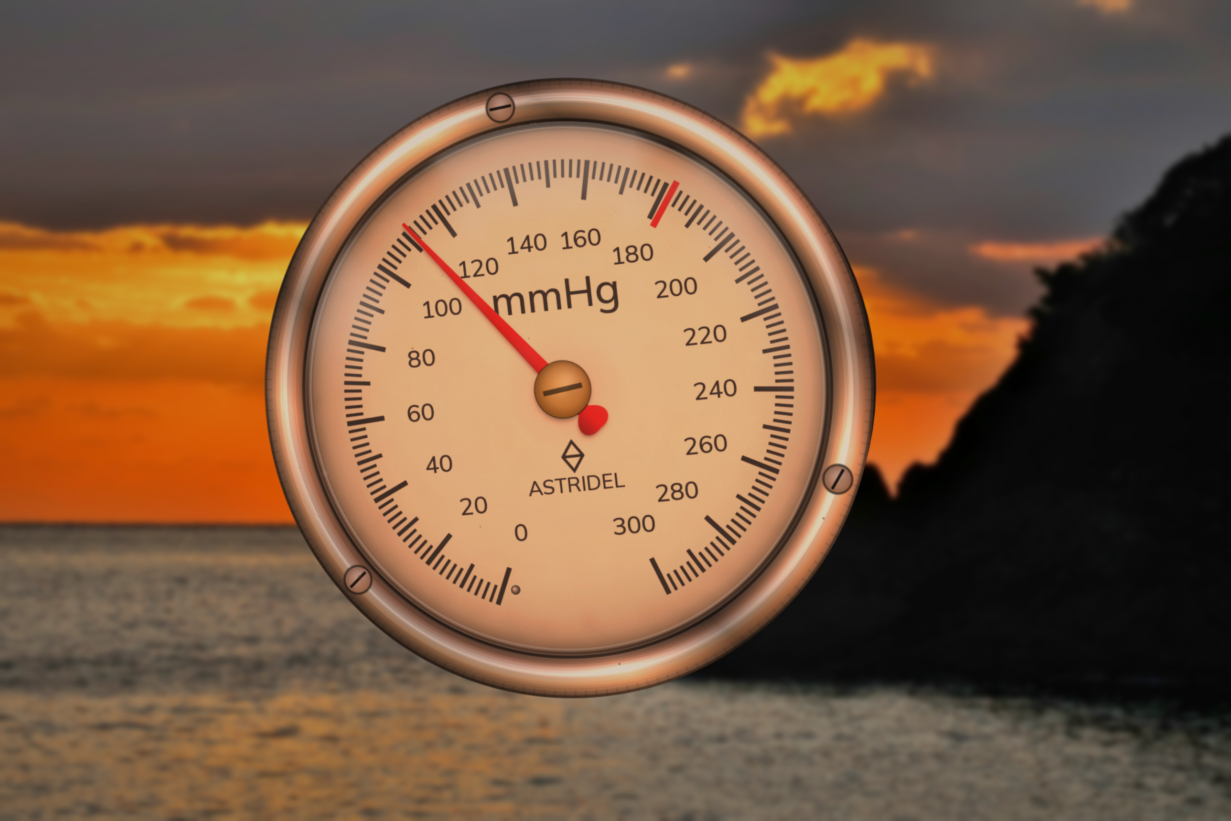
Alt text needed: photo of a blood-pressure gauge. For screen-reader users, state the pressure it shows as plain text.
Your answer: 112 mmHg
